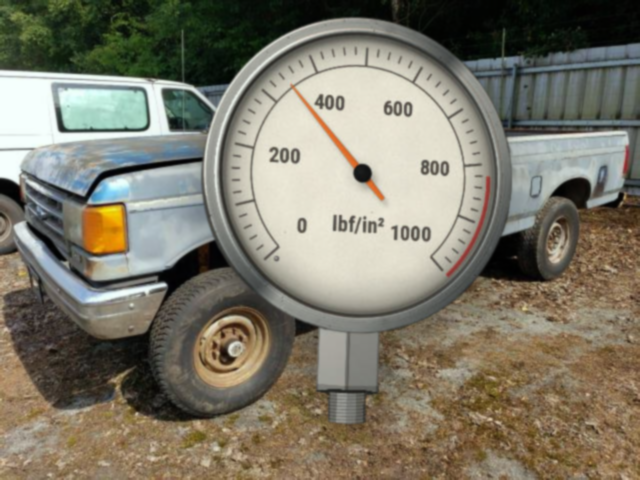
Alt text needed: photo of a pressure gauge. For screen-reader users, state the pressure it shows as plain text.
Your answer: 340 psi
